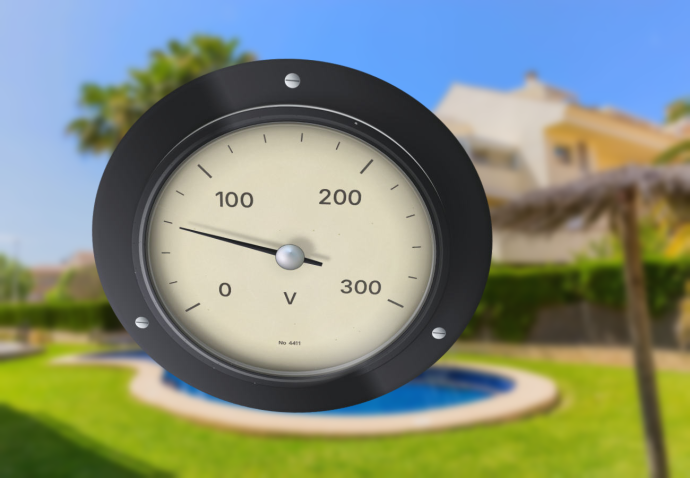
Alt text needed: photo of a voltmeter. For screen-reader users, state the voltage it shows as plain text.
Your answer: 60 V
